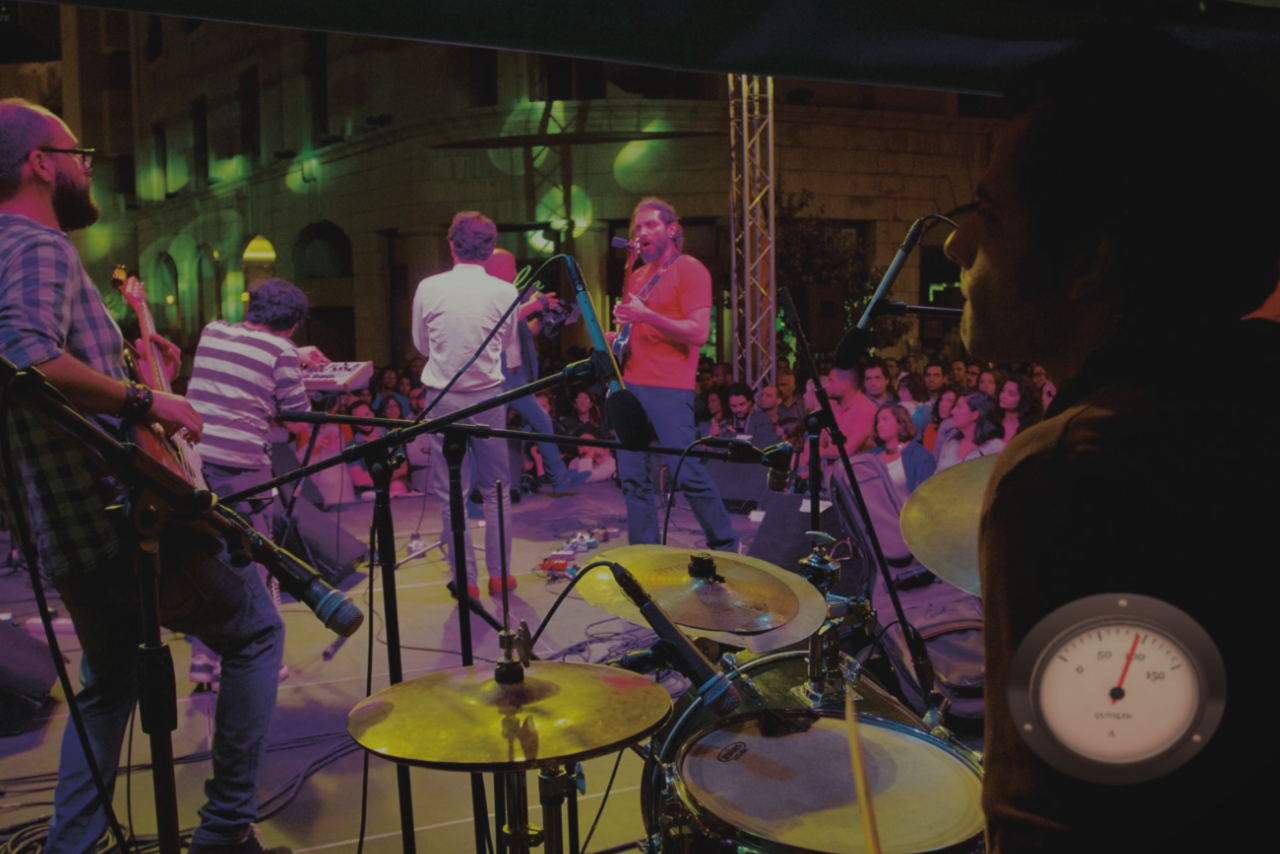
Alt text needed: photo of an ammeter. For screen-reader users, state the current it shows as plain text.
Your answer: 90 A
